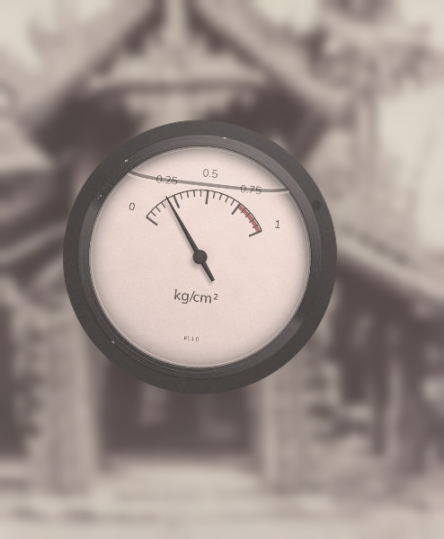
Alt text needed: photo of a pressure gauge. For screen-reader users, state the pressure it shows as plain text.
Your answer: 0.2 kg/cm²
